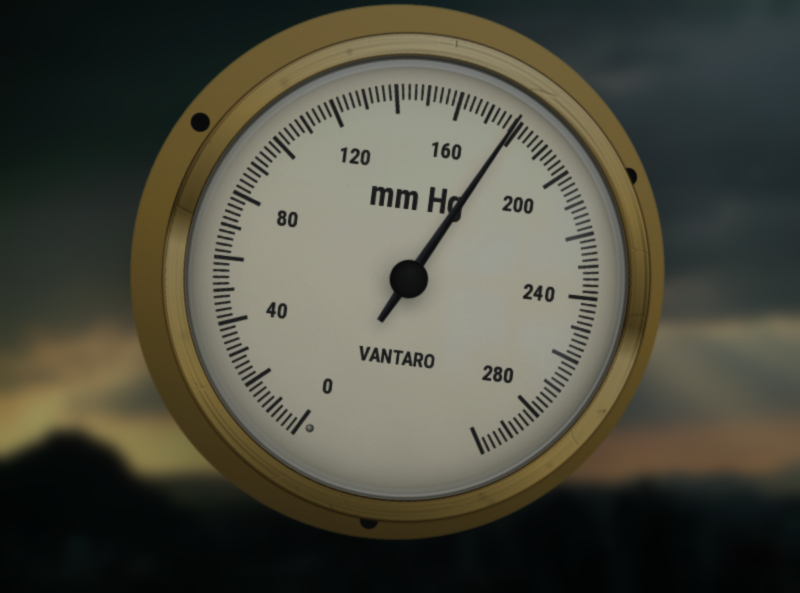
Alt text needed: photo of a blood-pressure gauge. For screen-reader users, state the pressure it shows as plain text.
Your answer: 178 mmHg
